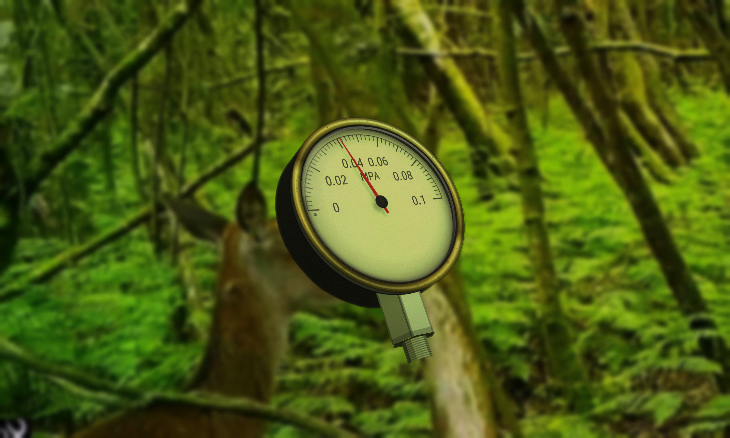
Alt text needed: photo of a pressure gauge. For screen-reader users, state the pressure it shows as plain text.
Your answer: 0.04 MPa
